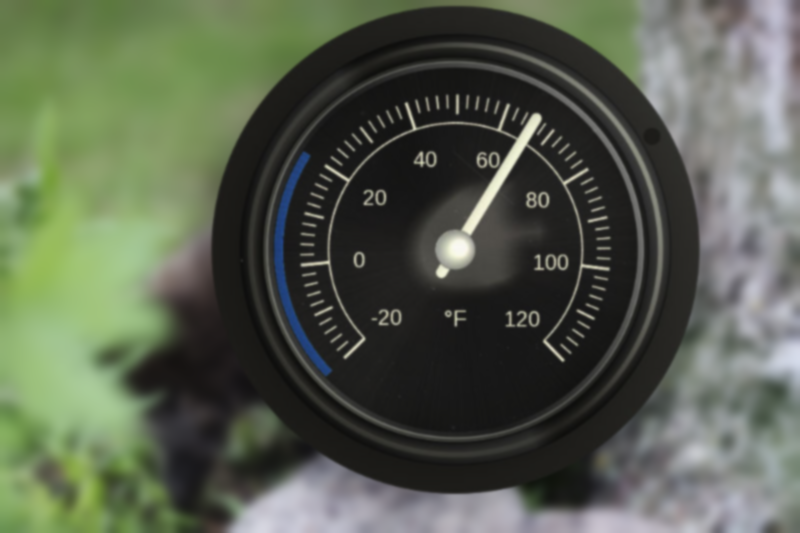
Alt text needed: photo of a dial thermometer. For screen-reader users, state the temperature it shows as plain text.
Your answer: 66 °F
